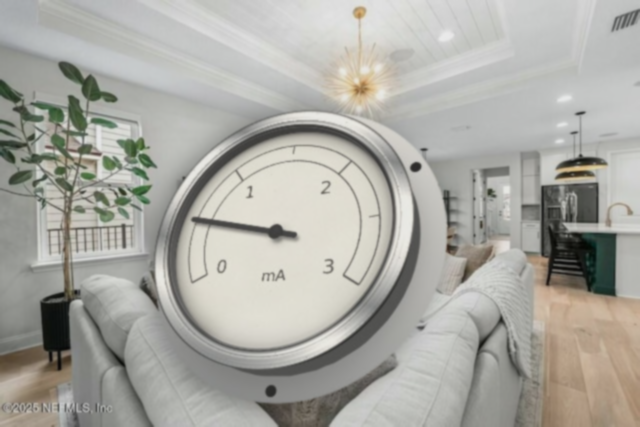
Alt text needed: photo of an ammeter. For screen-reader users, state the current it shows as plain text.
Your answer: 0.5 mA
